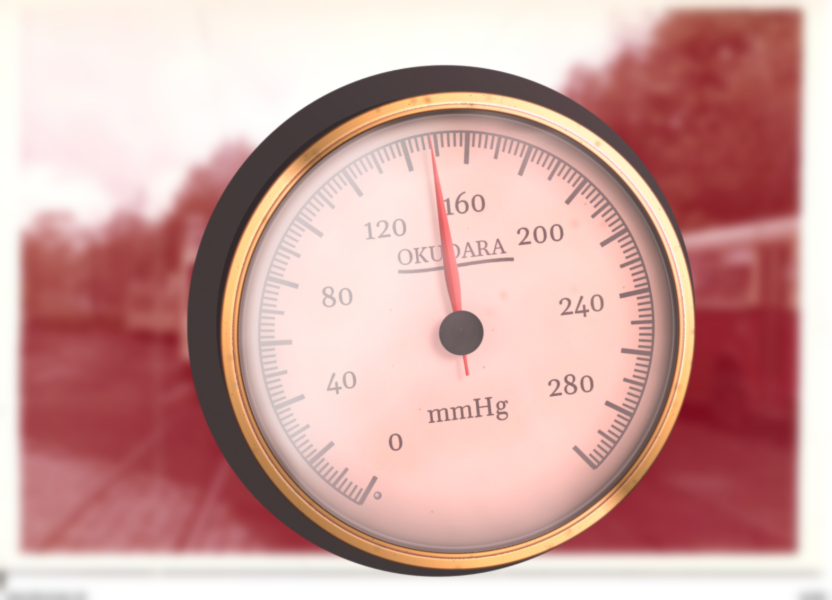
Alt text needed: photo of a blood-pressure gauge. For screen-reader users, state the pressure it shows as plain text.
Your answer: 148 mmHg
